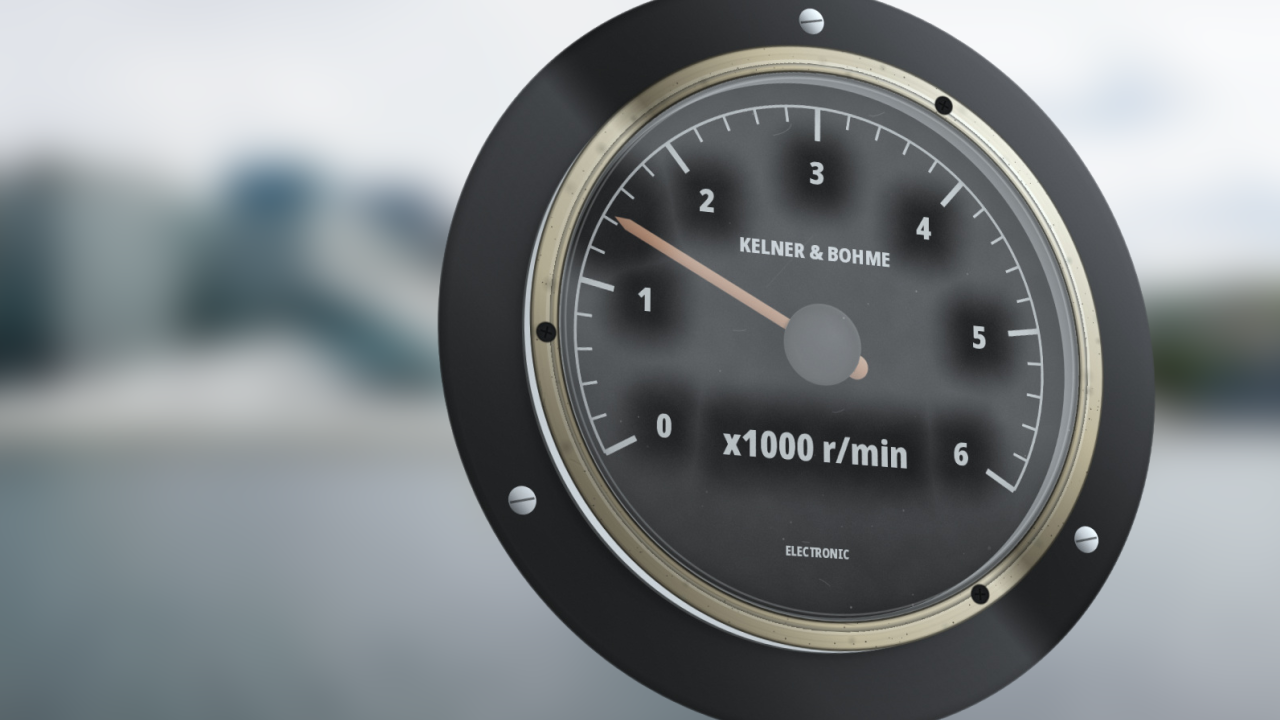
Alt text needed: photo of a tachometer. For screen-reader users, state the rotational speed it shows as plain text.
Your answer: 1400 rpm
